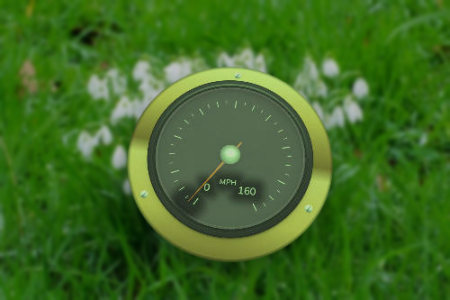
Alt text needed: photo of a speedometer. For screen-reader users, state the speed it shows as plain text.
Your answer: 2.5 mph
